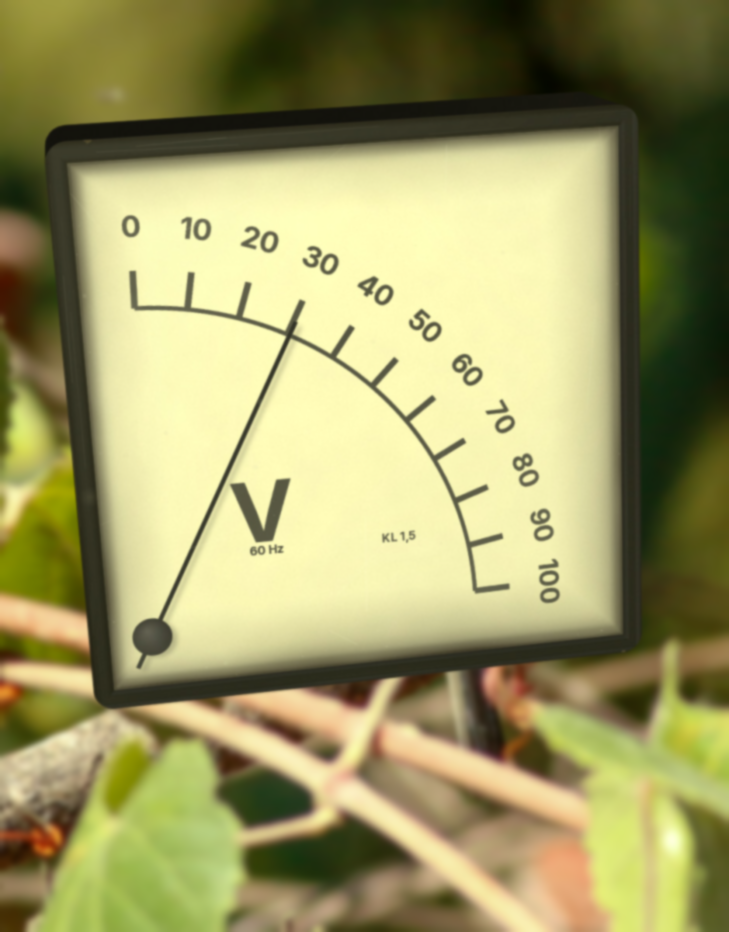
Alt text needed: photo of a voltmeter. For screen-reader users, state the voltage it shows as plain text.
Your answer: 30 V
